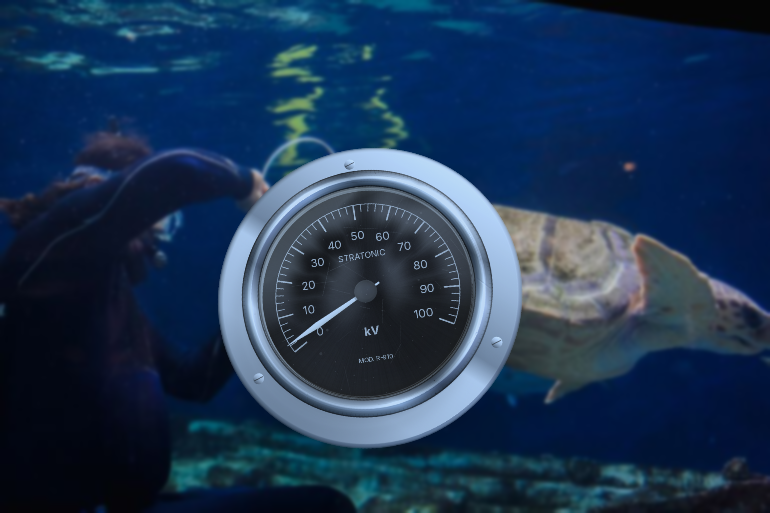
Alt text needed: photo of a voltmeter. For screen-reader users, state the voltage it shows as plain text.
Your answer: 2 kV
